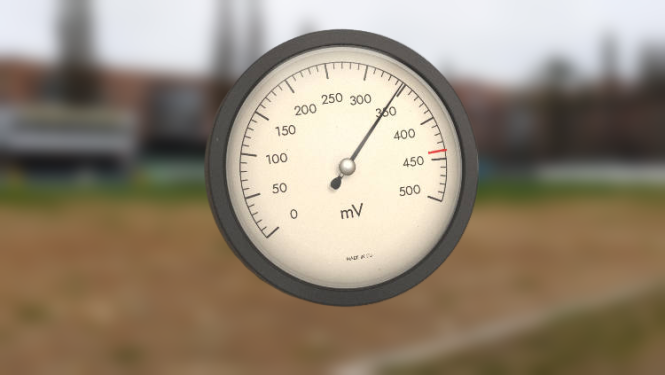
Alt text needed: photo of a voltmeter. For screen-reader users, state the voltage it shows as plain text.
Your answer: 345 mV
